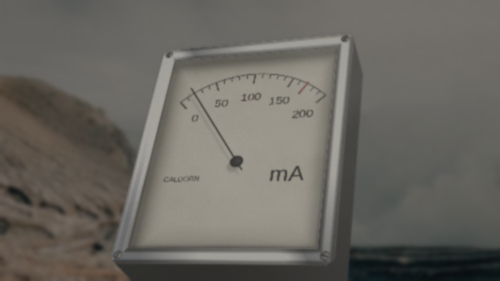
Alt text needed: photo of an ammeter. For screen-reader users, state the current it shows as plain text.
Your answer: 20 mA
